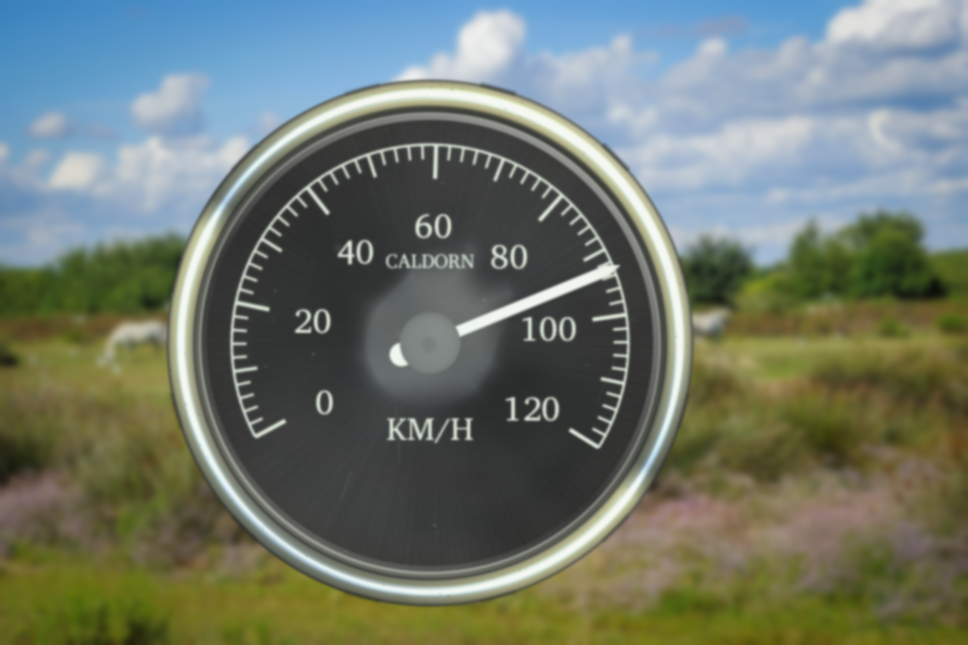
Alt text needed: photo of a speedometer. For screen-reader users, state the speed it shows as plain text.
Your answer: 93 km/h
